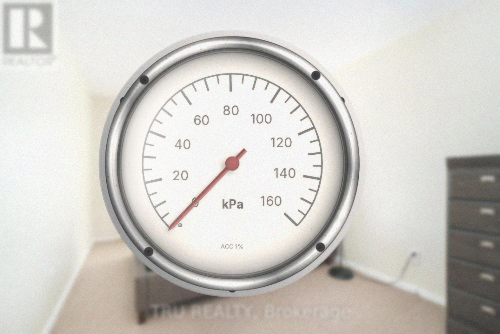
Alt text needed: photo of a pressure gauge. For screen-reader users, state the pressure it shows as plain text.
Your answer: 0 kPa
